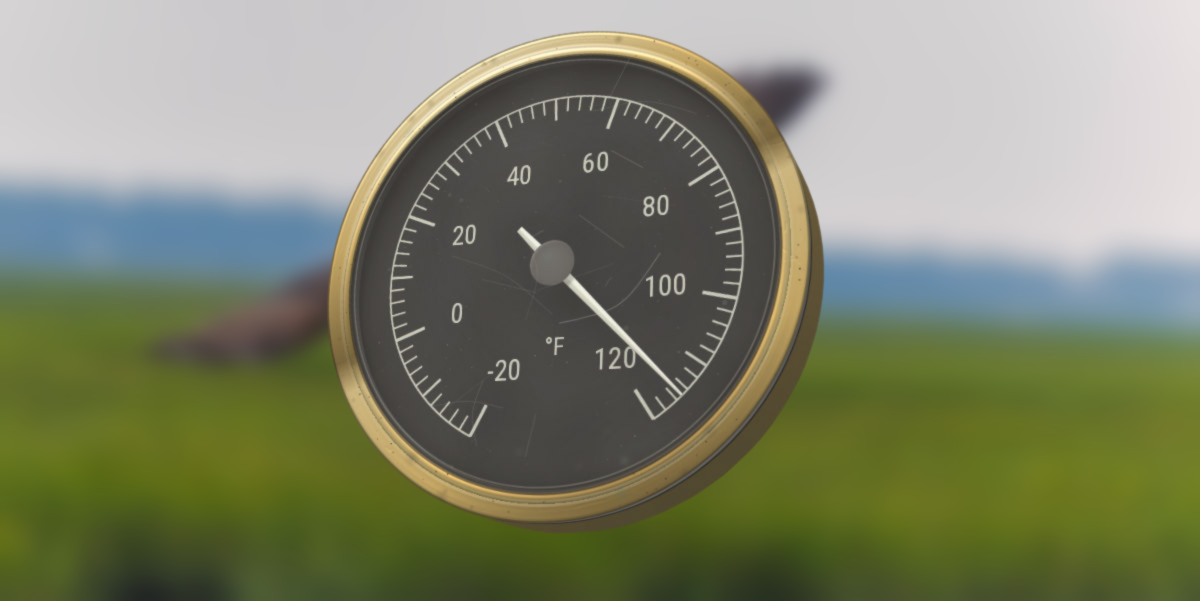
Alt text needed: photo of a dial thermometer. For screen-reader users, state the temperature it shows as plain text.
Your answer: 115 °F
